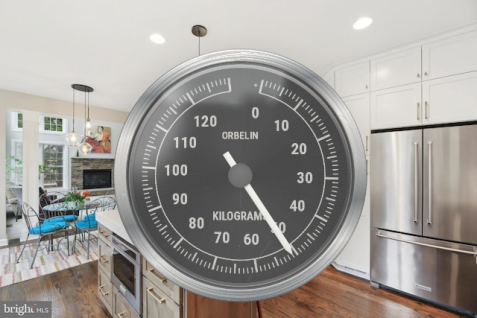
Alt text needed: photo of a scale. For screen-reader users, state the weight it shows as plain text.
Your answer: 51 kg
